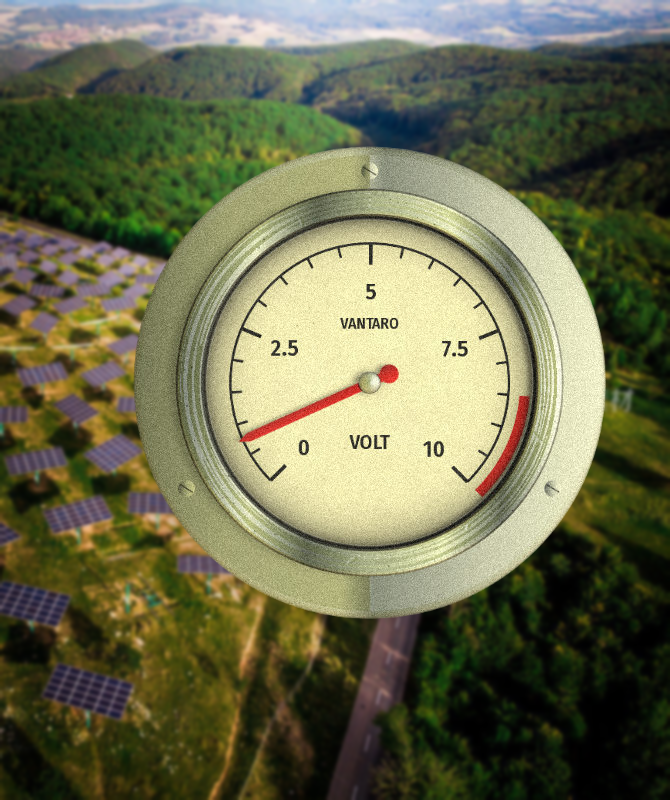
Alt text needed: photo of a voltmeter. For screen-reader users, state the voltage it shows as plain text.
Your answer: 0.75 V
